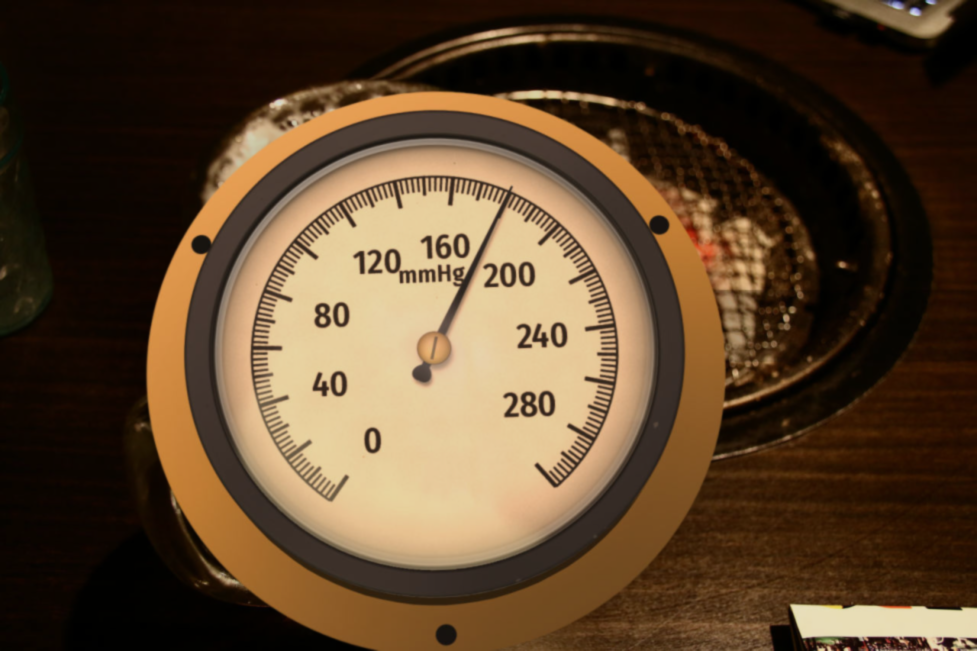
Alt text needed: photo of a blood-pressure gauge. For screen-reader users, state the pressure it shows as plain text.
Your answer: 180 mmHg
